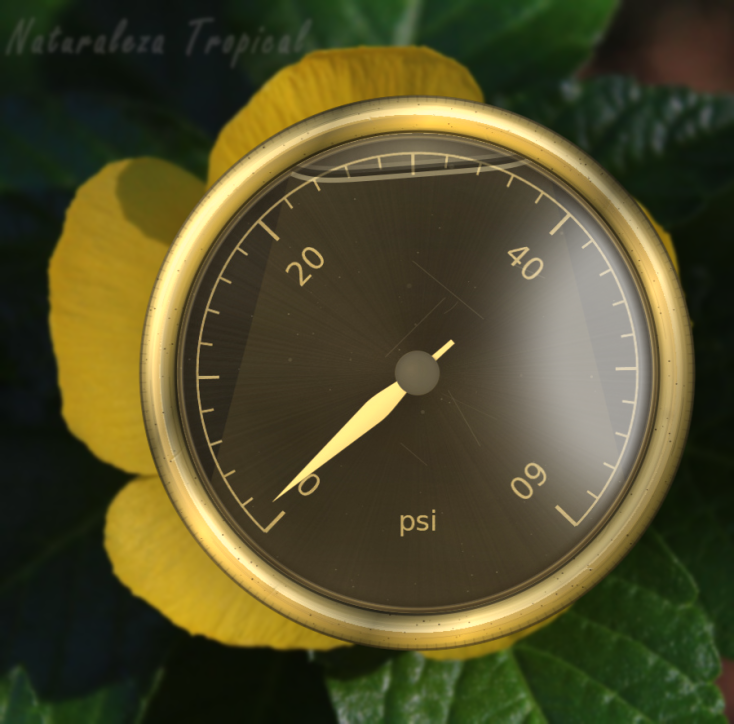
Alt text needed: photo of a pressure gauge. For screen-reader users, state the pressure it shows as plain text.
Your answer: 1 psi
